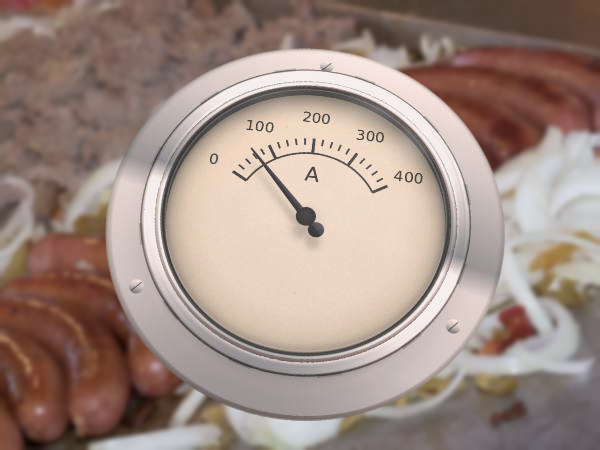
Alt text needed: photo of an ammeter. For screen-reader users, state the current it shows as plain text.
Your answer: 60 A
